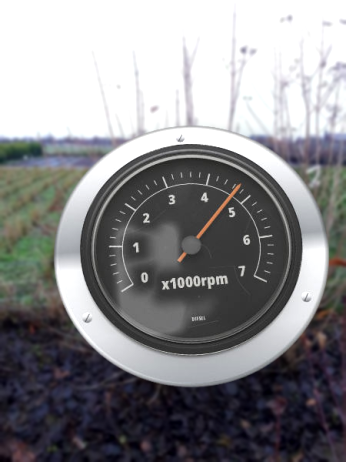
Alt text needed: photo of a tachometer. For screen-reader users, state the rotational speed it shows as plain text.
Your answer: 4700 rpm
